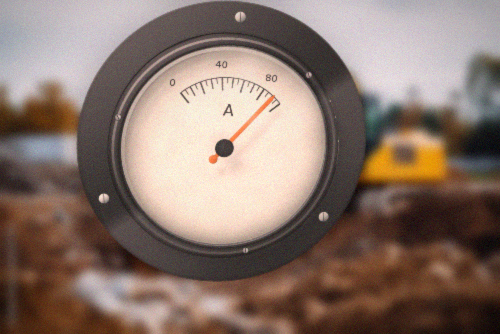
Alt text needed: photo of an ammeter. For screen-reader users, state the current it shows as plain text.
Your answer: 90 A
